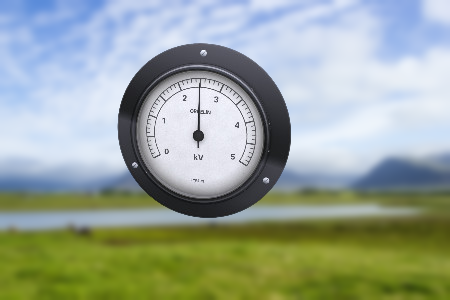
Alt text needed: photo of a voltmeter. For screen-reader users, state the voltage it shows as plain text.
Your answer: 2.5 kV
